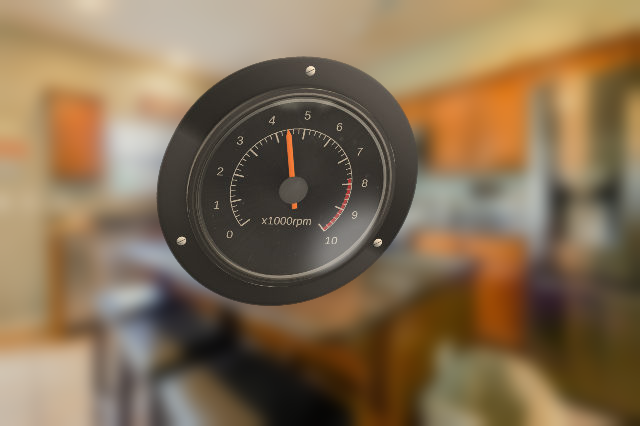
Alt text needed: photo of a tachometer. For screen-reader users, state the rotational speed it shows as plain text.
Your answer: 4400 rpm
